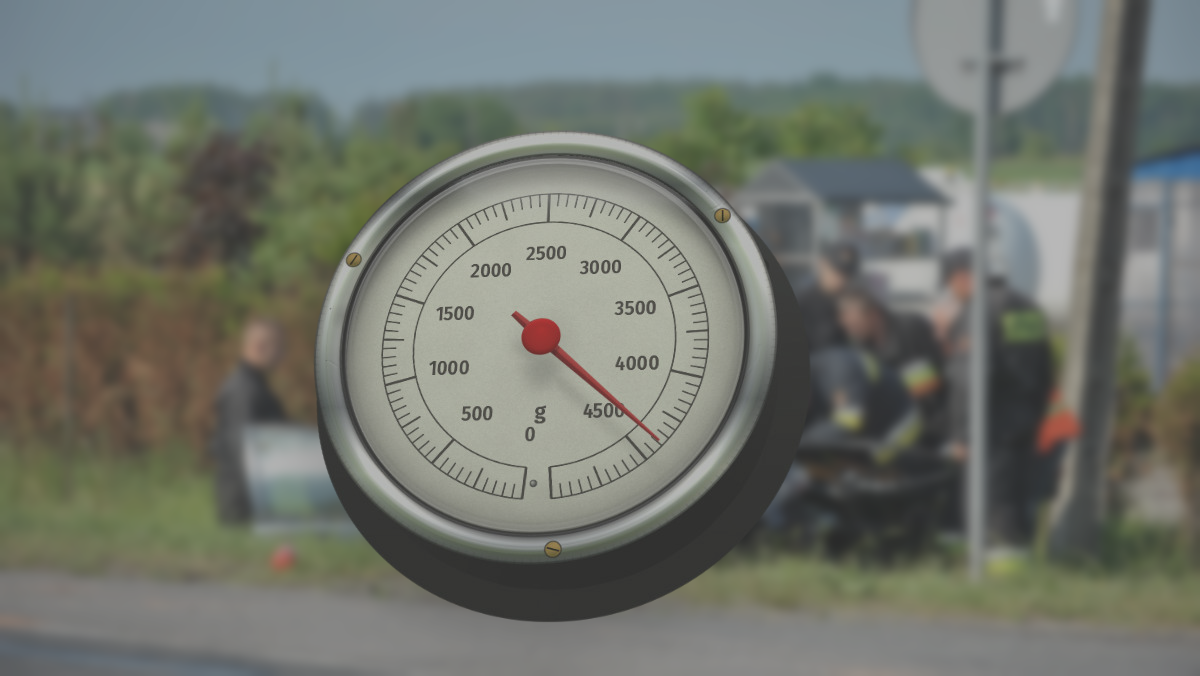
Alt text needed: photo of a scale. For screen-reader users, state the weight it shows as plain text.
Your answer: 4400 g
